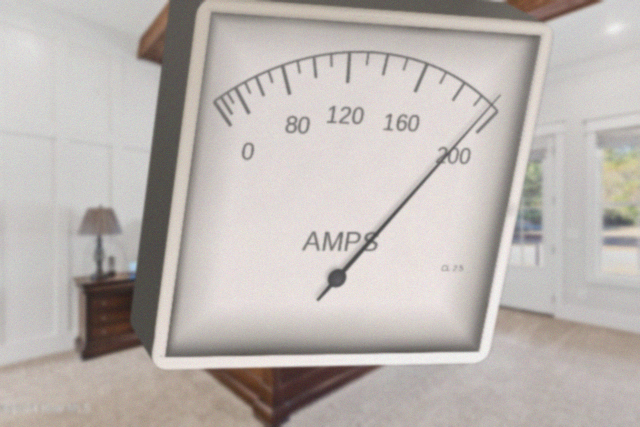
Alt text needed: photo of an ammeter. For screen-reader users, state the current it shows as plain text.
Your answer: 195 A
